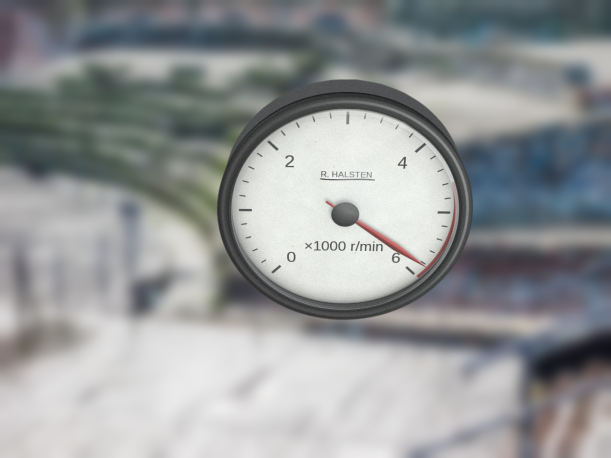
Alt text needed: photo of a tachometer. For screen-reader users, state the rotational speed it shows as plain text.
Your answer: 5800 rpm
